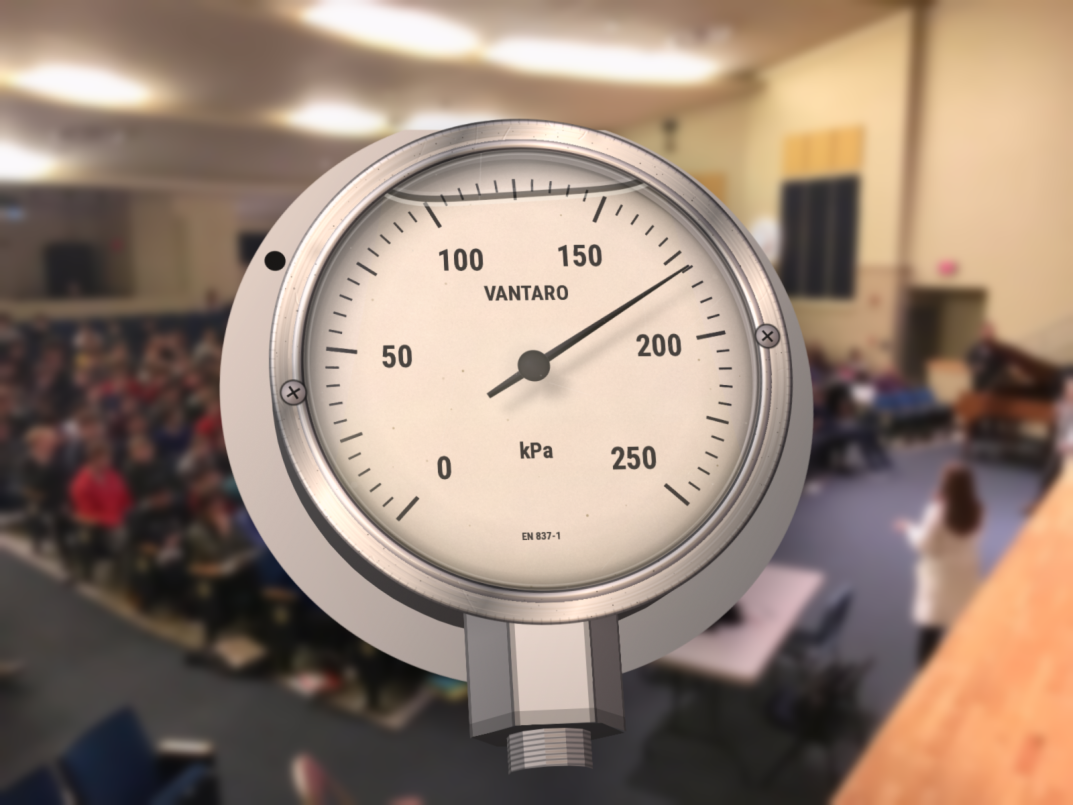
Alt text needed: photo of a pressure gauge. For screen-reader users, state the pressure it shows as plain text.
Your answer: 180 kPa
